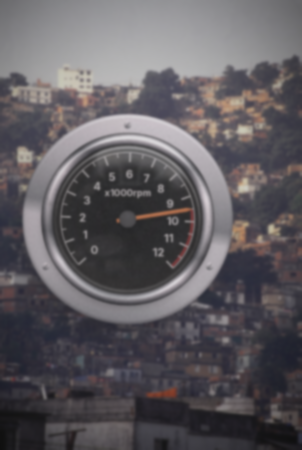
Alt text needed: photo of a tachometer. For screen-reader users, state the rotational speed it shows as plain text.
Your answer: 9500 rpm
